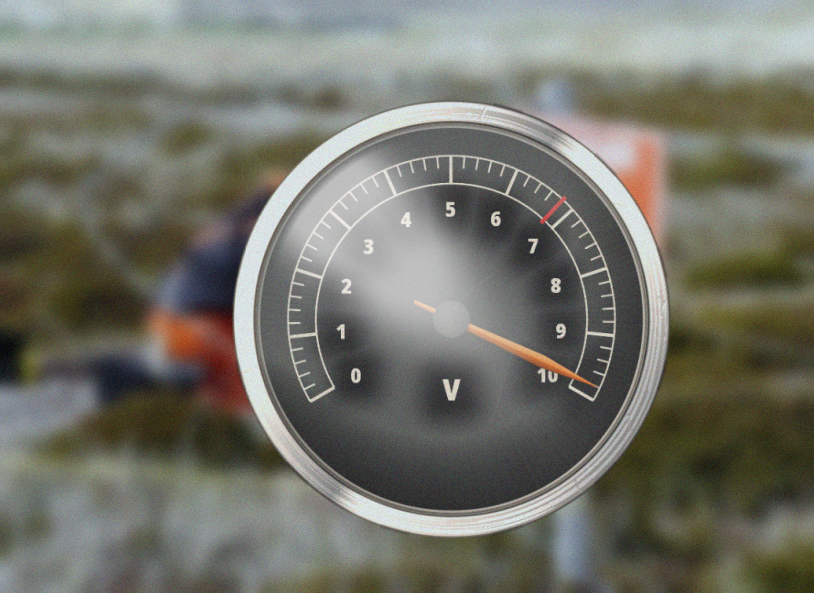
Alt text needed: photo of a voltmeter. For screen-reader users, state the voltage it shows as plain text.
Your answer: 9.8 V
